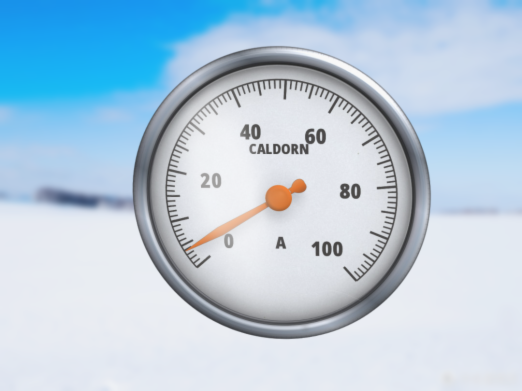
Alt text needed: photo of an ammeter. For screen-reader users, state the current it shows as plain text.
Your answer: 4 A
